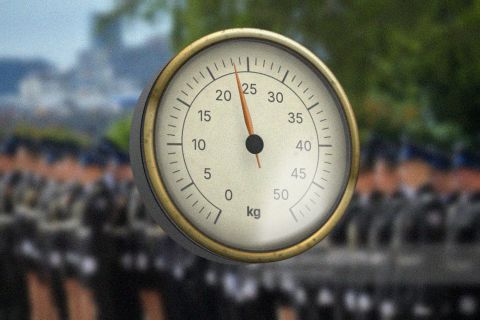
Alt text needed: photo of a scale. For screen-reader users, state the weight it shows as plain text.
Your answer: 23 kg
